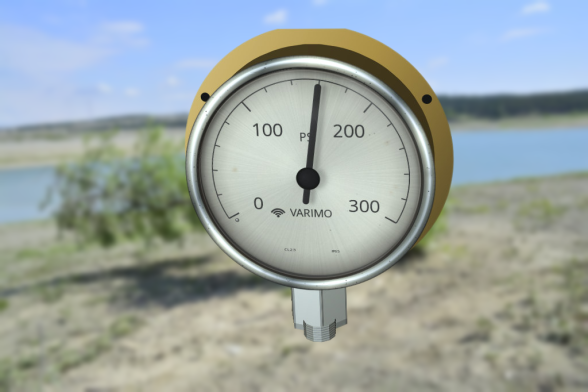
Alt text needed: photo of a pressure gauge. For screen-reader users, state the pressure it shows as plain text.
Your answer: 160 psi
